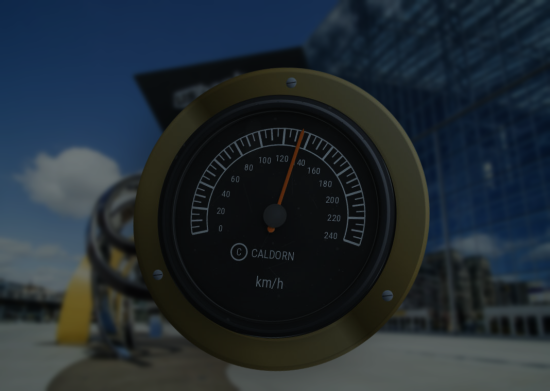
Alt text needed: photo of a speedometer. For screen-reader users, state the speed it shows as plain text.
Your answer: 135 km/h
